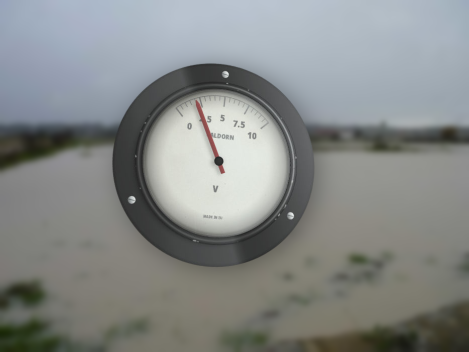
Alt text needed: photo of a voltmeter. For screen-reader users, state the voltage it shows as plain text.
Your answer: 2 V
